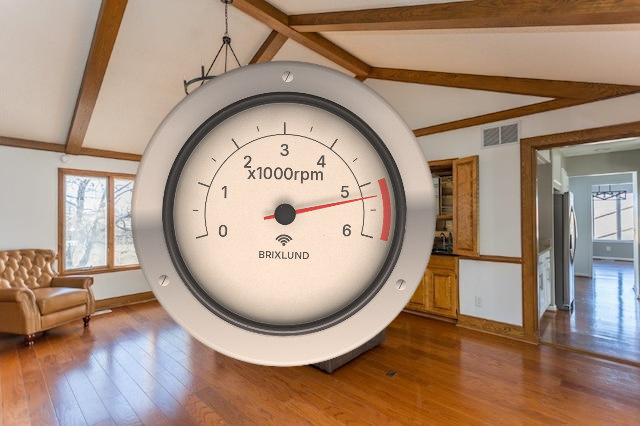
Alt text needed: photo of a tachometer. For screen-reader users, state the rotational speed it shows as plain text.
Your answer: 5250 rpm
